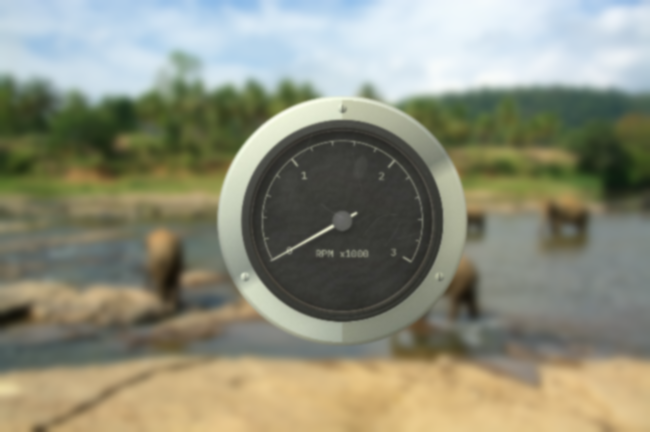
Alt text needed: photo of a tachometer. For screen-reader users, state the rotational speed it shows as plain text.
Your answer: 0 rpm
